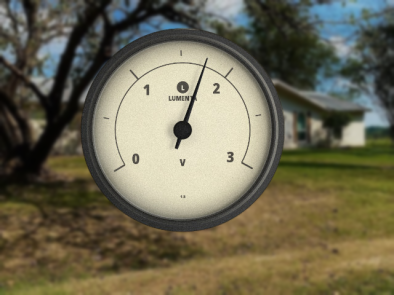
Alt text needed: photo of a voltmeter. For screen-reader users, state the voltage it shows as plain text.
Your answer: 1.75 V
